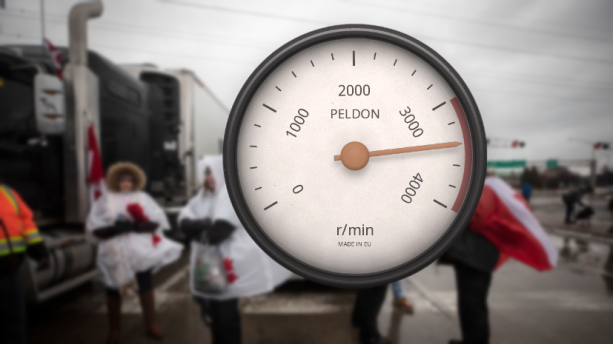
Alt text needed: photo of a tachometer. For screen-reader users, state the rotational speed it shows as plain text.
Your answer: 3400 rpm
